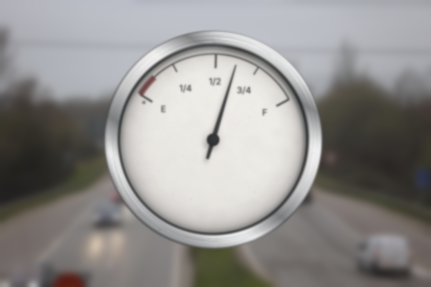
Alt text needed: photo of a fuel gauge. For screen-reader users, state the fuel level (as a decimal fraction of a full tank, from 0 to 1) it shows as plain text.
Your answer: 0.625
